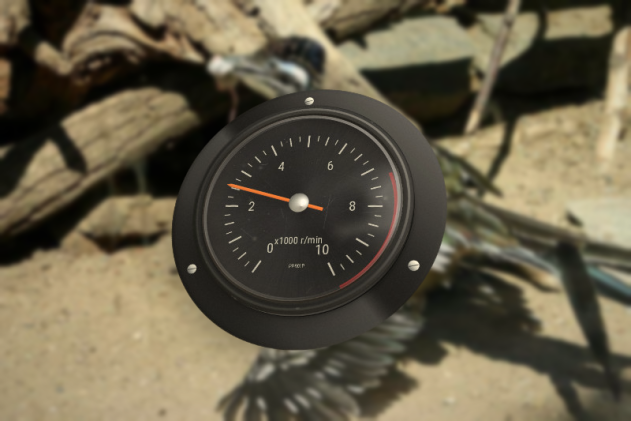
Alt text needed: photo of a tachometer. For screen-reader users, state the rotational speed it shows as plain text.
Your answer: 2500 rpm
